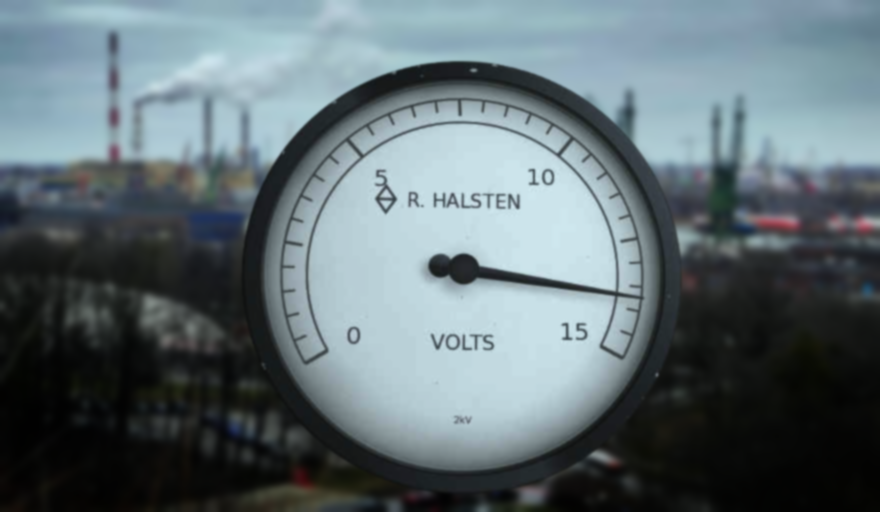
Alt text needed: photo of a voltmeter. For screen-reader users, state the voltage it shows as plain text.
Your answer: 13.75 V
